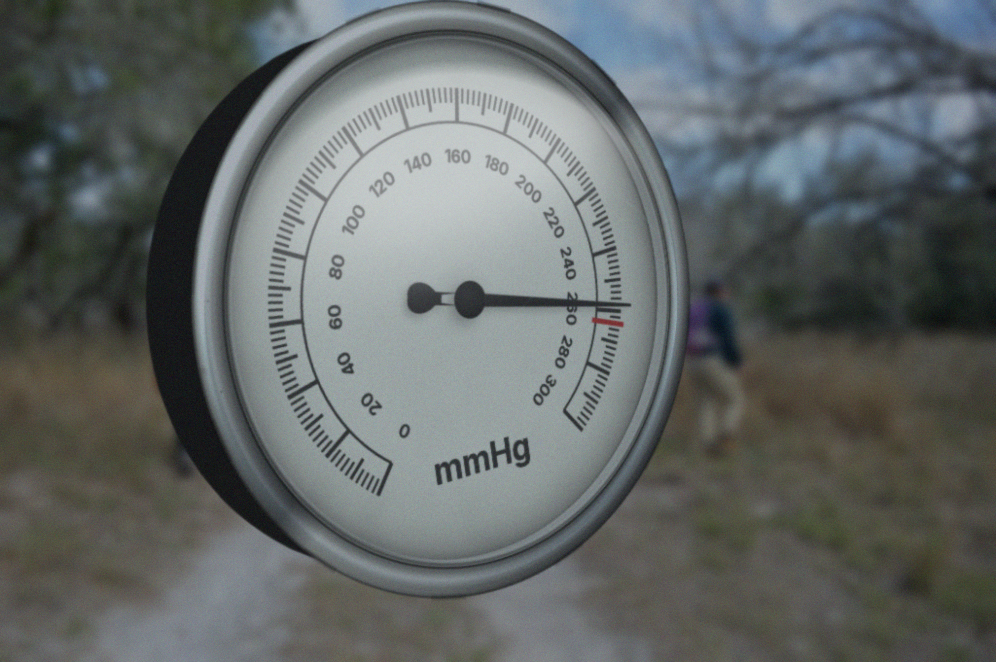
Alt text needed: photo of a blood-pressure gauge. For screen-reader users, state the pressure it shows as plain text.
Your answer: 258 mmHg
